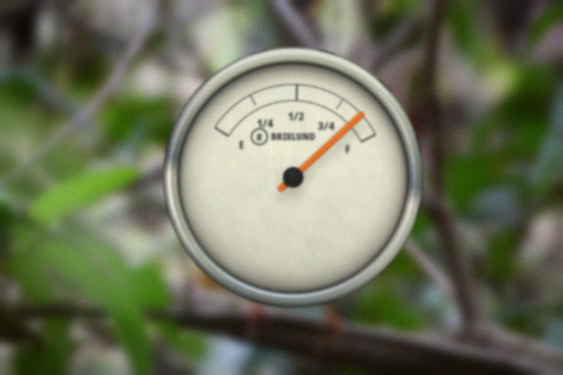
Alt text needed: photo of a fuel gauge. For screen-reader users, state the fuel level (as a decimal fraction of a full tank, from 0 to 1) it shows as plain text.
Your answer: 0.875
